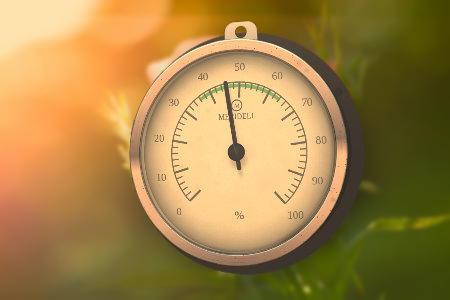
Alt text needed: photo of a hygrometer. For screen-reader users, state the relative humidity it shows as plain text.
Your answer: 46 %
